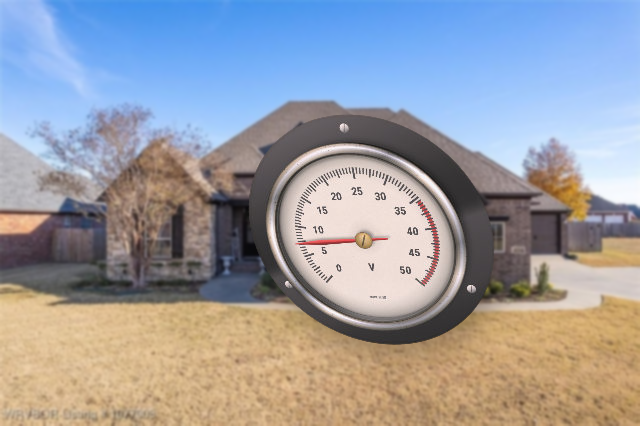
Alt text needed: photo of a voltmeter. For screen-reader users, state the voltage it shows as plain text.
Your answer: 7.5 V
